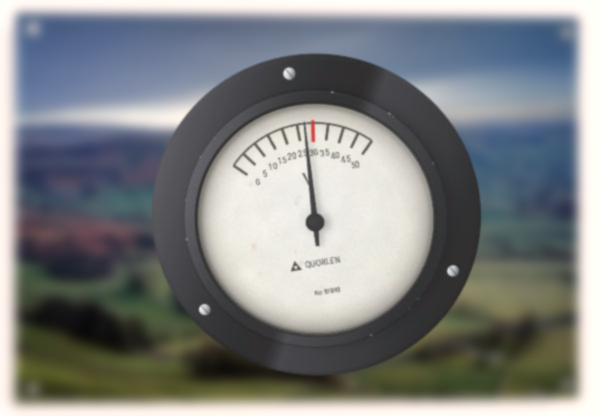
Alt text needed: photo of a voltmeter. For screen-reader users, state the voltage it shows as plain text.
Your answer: 27.5 V
